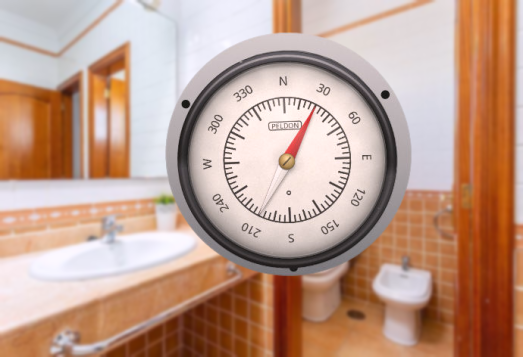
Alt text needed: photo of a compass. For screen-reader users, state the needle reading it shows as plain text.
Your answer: 30 °
